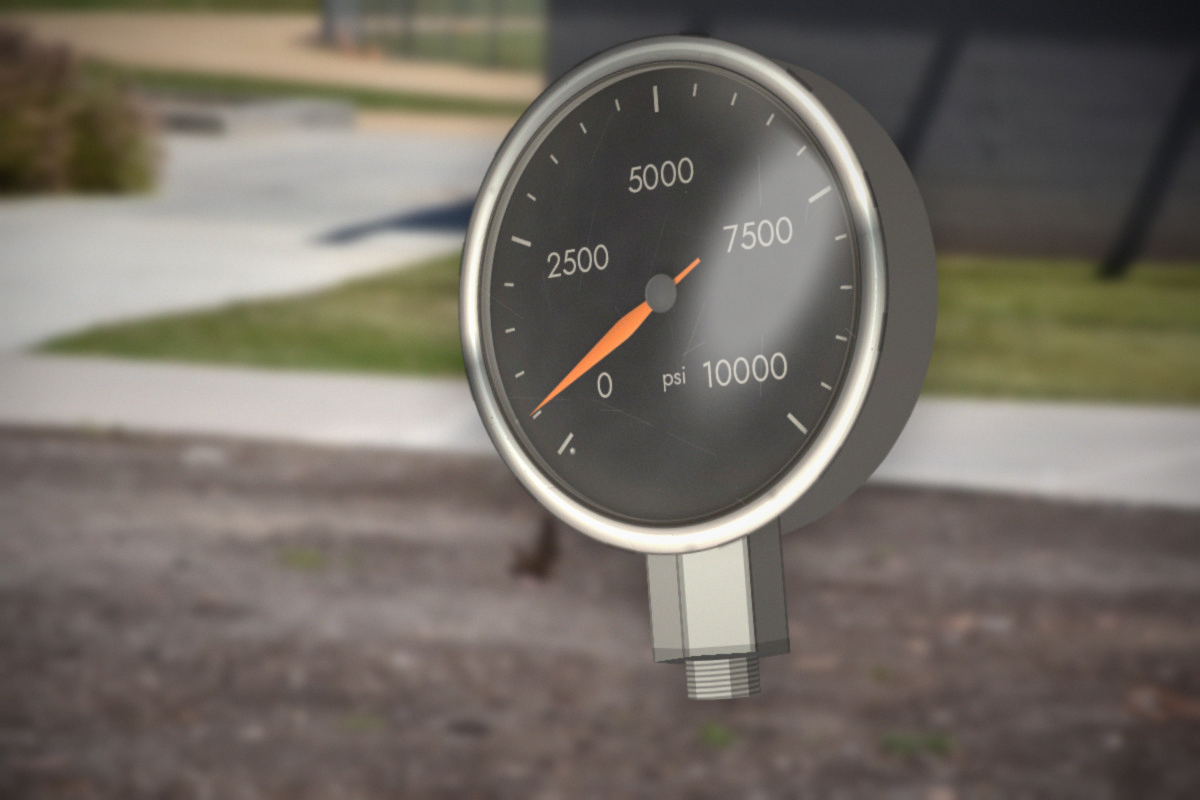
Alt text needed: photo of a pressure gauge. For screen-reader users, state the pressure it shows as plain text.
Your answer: 500 psi
